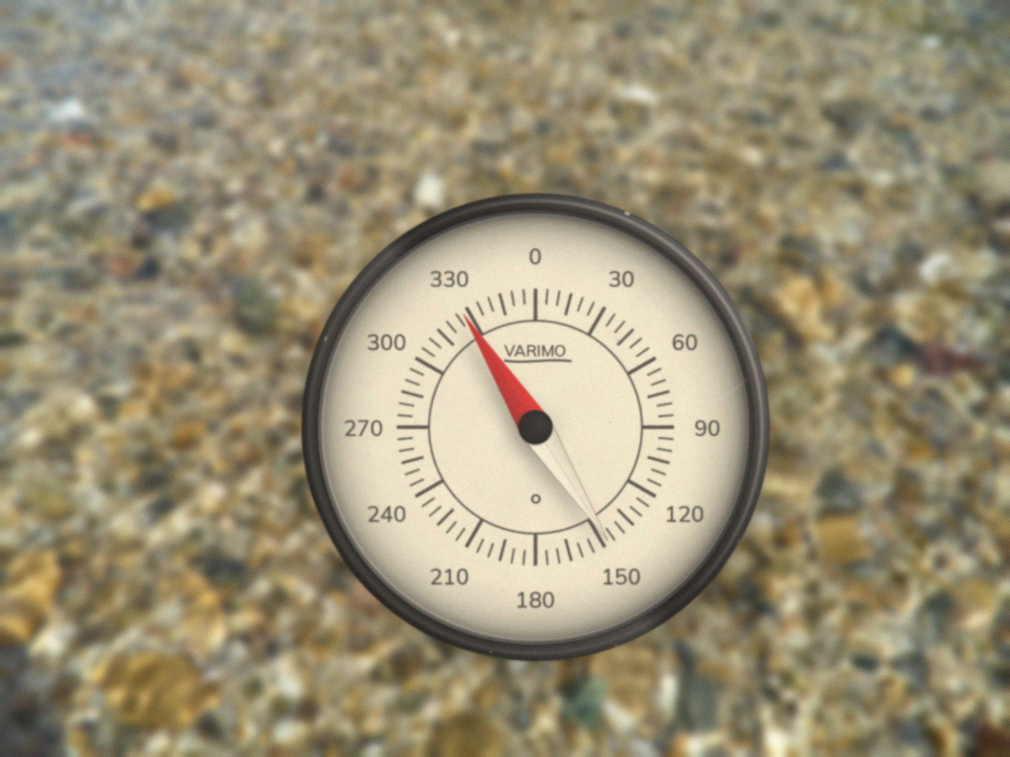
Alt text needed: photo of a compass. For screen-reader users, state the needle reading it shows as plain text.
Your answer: 327.5 °
